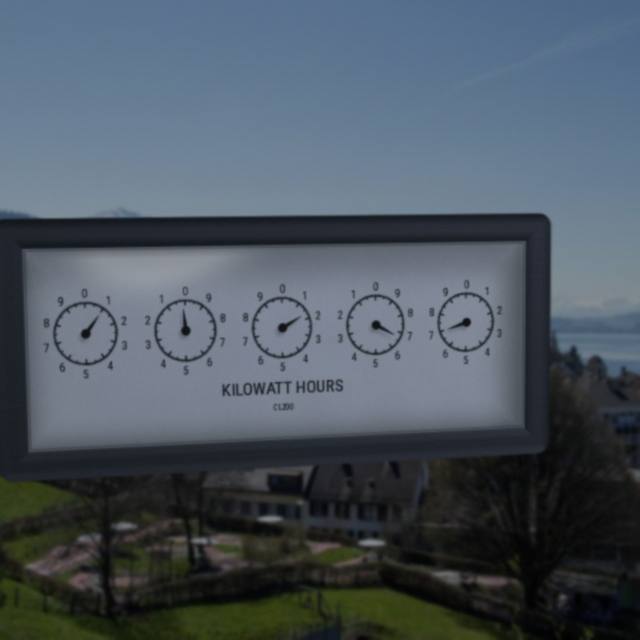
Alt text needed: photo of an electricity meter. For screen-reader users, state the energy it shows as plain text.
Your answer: 10167 kWh
